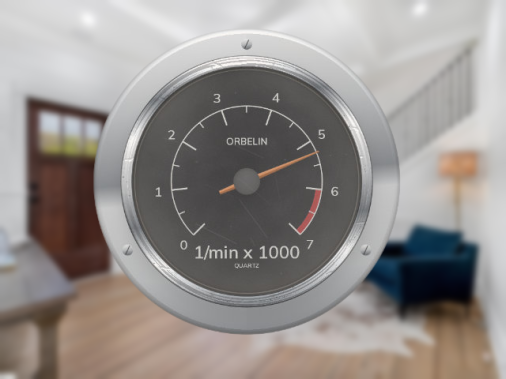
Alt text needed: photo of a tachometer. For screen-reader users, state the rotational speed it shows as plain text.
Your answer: 5250 rpm
